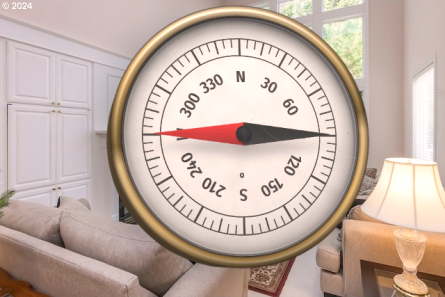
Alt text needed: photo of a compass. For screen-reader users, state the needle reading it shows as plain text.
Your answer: 270 °
